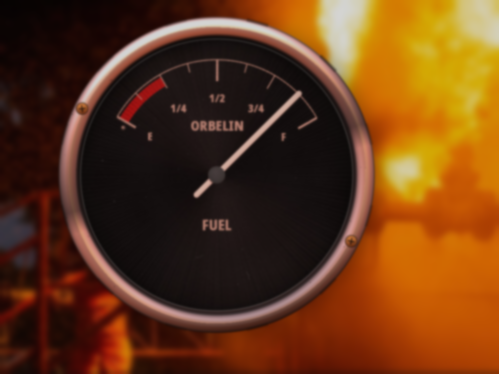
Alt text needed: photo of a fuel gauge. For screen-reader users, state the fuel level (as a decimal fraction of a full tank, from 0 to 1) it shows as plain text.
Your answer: 0.875
